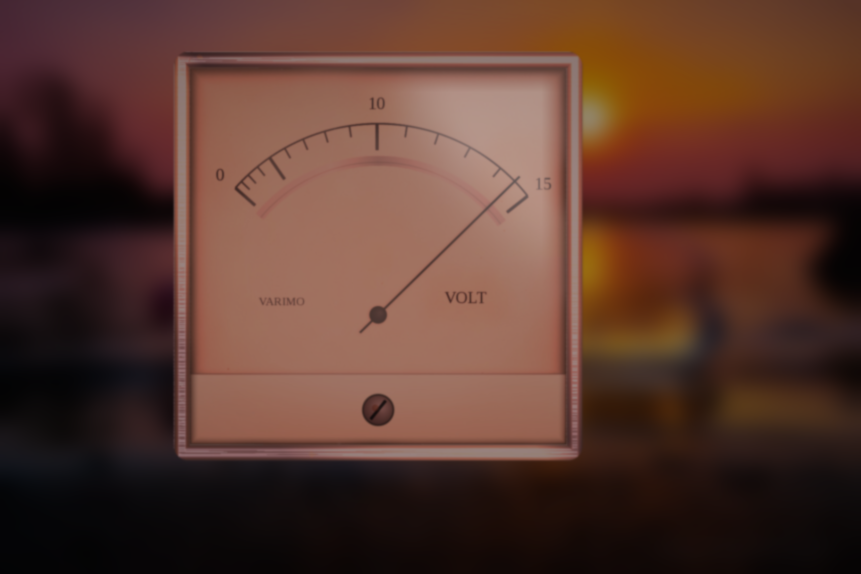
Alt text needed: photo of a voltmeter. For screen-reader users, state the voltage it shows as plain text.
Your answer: 14.5 V
